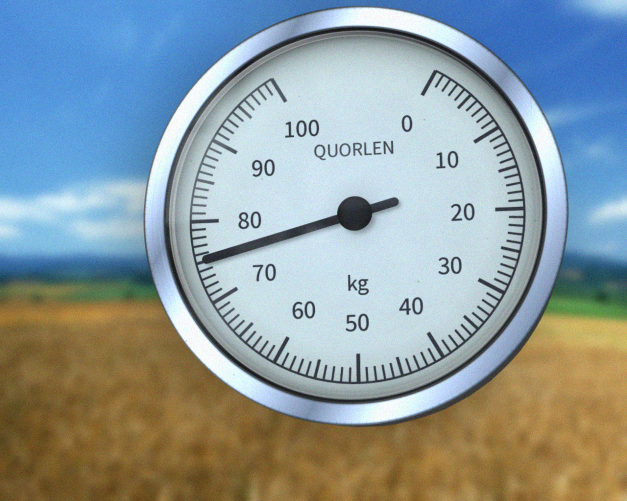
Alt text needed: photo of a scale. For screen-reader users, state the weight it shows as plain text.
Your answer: 75 kg
